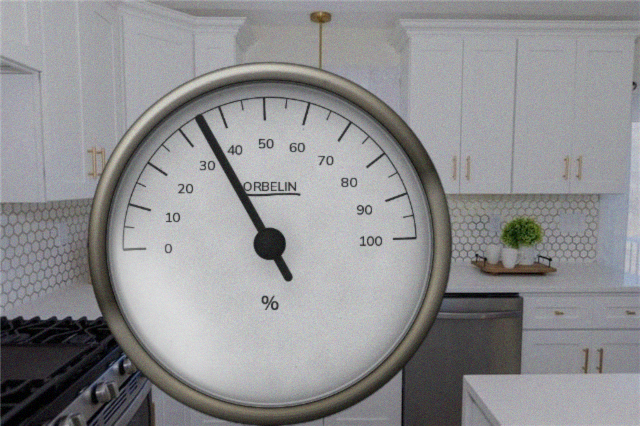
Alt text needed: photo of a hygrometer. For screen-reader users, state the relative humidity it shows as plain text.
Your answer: 35 %
